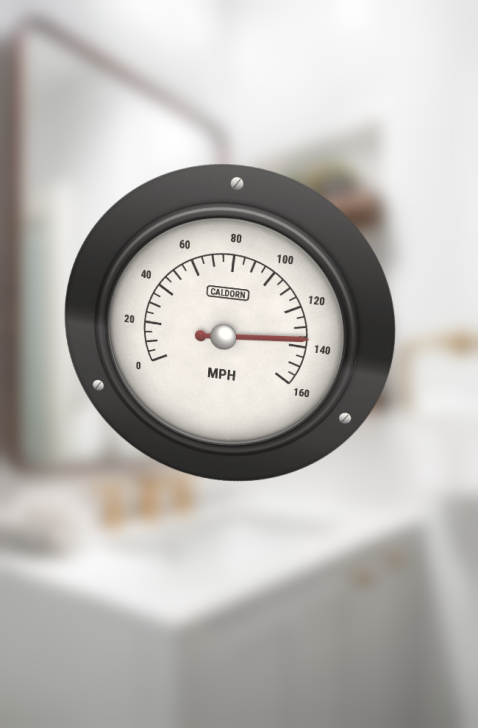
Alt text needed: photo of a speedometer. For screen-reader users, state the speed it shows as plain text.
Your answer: 135 mph
